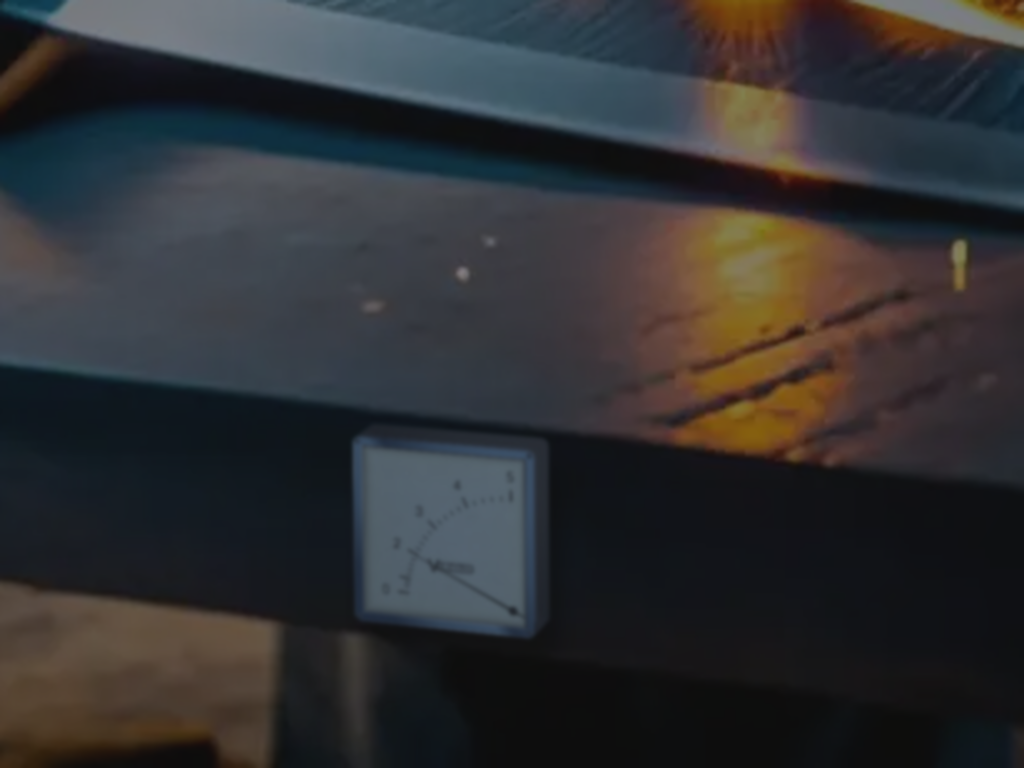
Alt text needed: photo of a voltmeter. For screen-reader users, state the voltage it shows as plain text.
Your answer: 2 V
